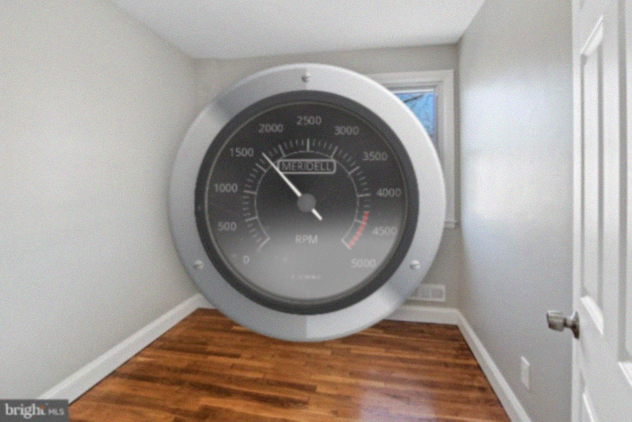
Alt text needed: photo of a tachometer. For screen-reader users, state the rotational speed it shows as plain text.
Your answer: 1700 rpm
